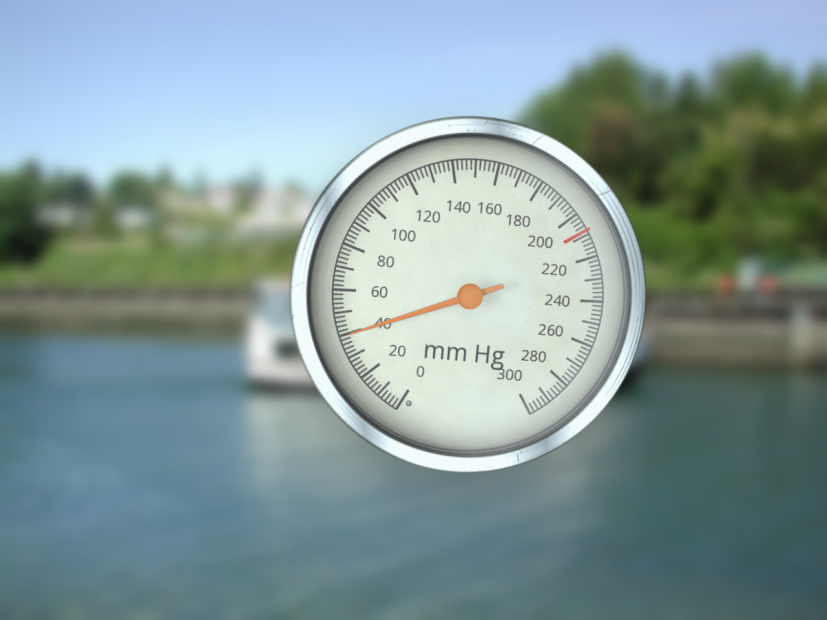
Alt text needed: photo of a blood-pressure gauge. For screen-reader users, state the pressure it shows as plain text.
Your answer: 40 mmHg
